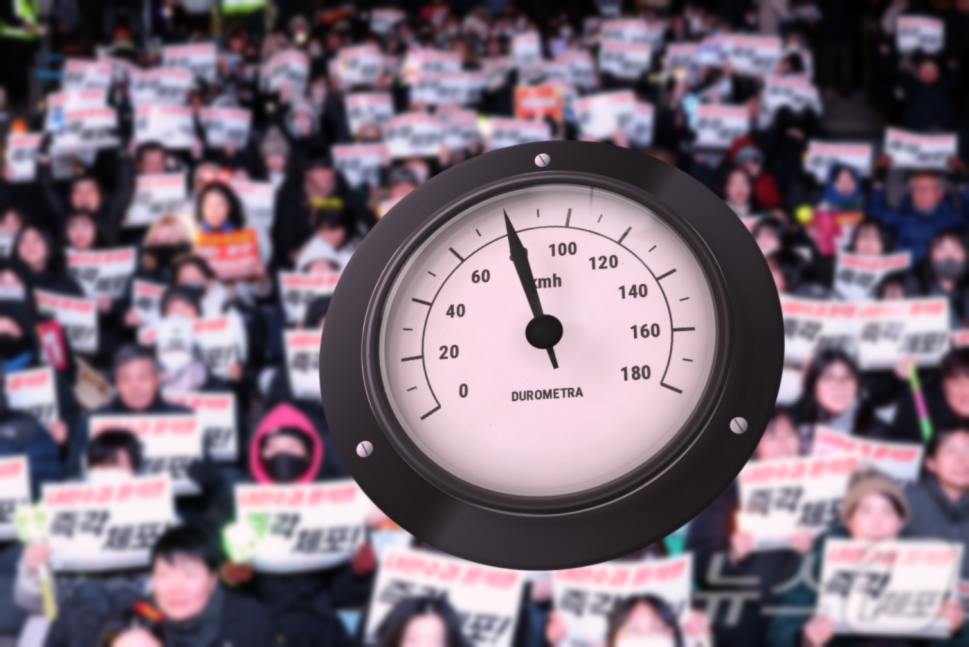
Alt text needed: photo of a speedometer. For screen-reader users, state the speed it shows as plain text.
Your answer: 80 km/h
